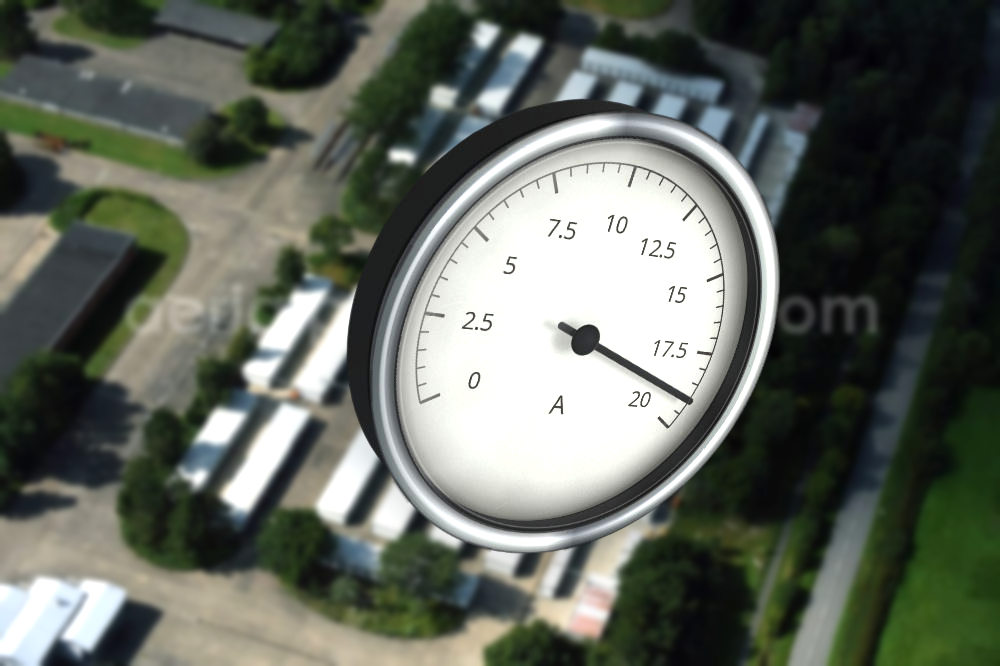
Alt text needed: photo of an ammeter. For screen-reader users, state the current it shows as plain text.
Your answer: 19 A
